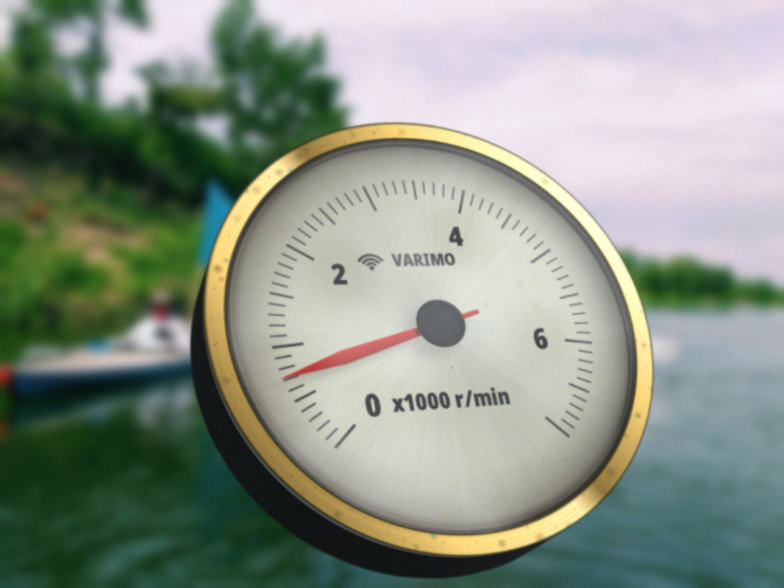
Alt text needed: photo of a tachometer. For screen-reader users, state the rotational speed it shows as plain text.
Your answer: 700 rpm
